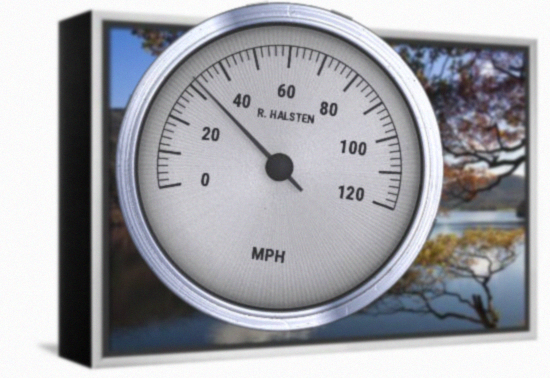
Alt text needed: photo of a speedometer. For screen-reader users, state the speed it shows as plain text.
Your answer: 32 mph
